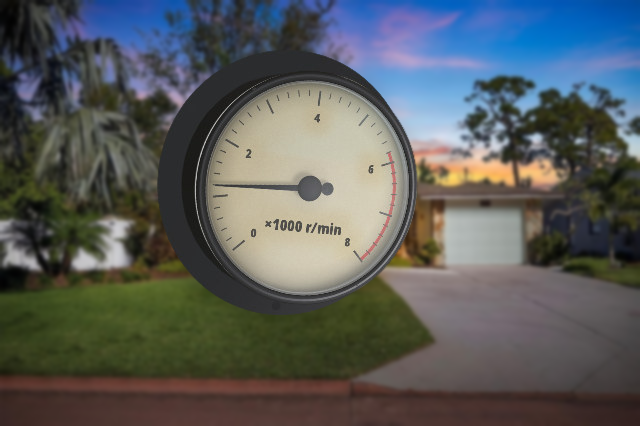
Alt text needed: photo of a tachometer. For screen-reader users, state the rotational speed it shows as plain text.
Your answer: 1200 rpm
